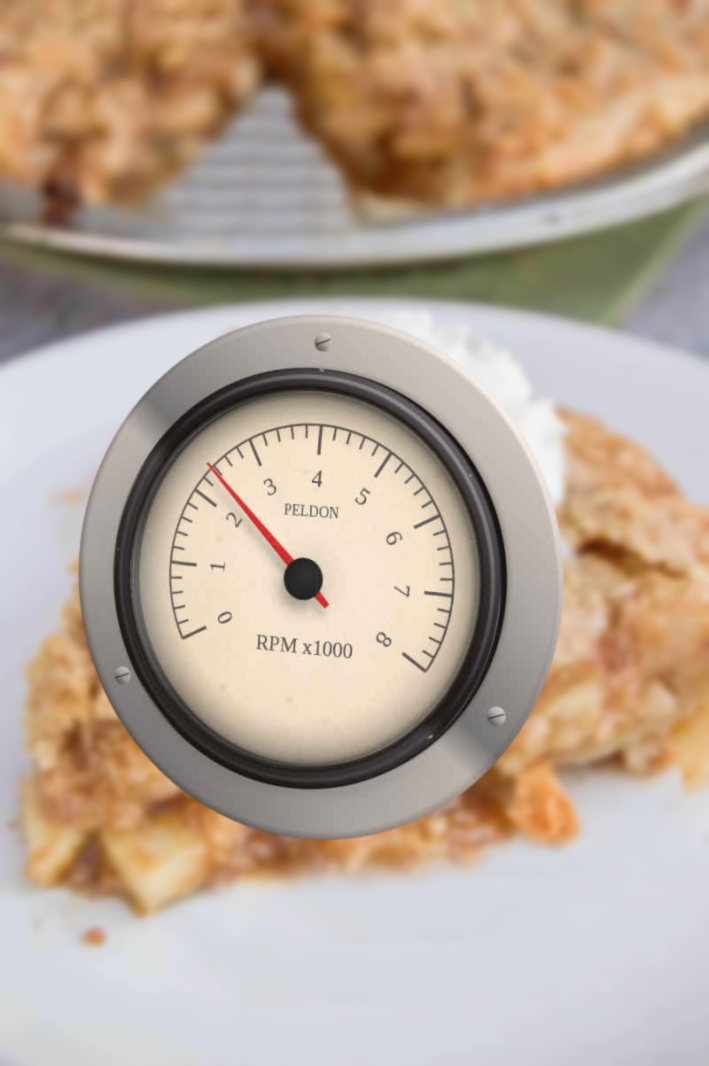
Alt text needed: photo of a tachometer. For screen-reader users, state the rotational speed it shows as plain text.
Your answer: 2400 rpm
